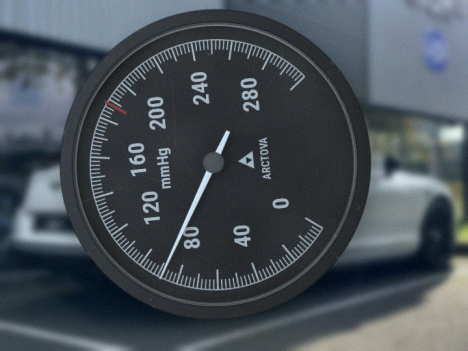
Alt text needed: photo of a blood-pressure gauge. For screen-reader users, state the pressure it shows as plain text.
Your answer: 88 mmHg
